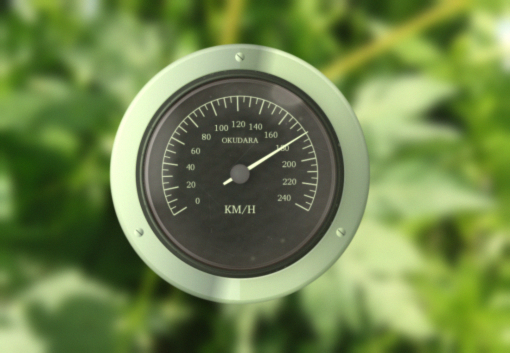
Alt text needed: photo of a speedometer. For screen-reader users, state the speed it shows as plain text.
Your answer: 180 km/h
